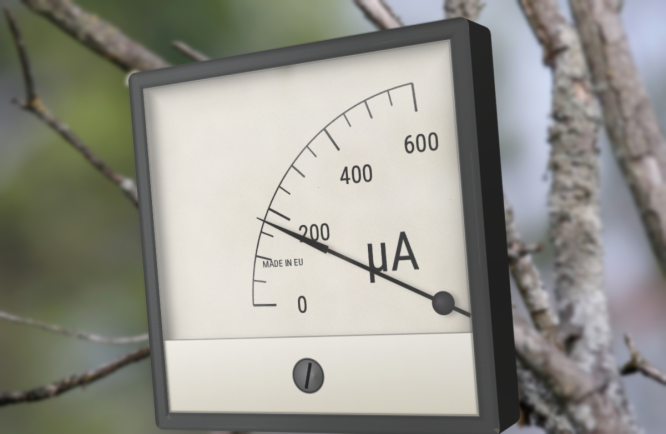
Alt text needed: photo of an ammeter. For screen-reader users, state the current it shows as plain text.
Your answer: 175 µA
